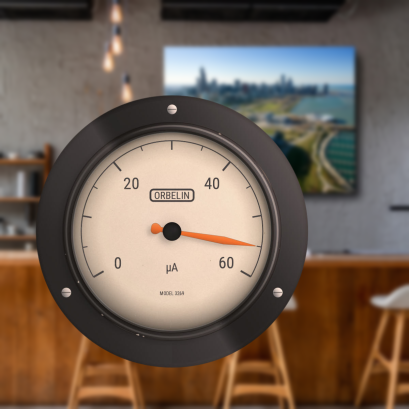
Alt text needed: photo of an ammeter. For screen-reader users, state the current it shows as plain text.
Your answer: 55 µA
